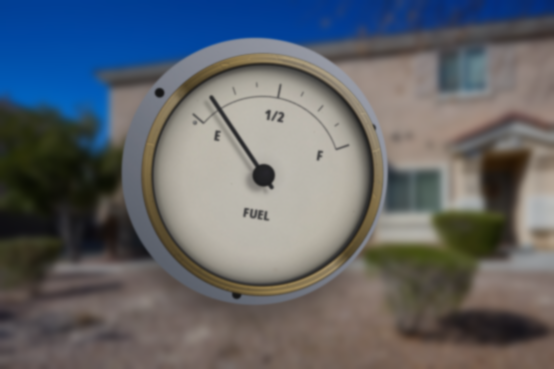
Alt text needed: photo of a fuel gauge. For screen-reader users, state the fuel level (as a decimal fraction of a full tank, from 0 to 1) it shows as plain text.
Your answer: 0.125
